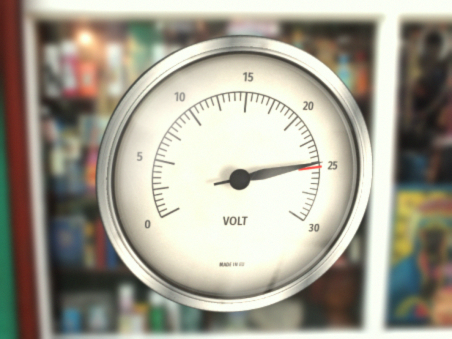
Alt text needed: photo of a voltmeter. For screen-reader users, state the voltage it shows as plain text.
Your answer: 24.5 V
